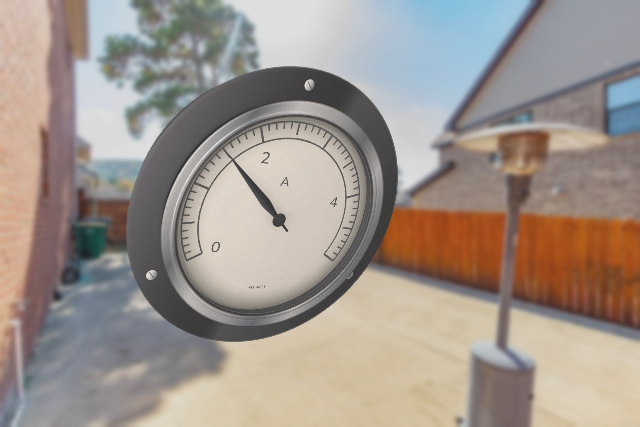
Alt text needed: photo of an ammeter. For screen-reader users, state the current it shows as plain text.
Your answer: 1.5 A
